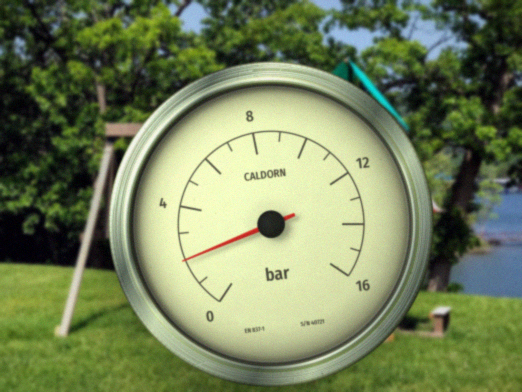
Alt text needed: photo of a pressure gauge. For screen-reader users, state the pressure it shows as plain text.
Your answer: 2 bar
